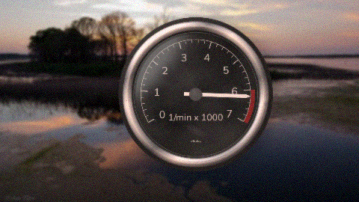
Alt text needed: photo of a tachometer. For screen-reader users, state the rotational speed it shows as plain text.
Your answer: 6200 rpm
